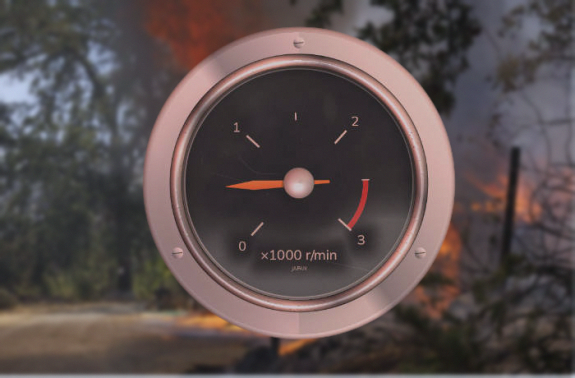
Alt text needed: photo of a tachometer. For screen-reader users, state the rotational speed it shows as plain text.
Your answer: 500 rpm
